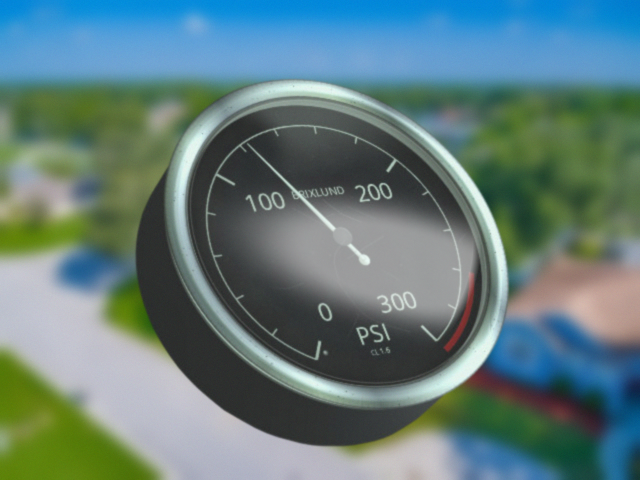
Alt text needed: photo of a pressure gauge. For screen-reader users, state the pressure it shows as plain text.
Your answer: 120 psi
